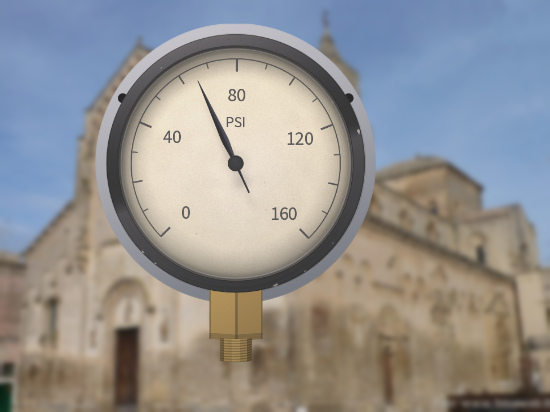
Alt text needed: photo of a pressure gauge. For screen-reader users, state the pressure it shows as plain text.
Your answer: 65 psi
